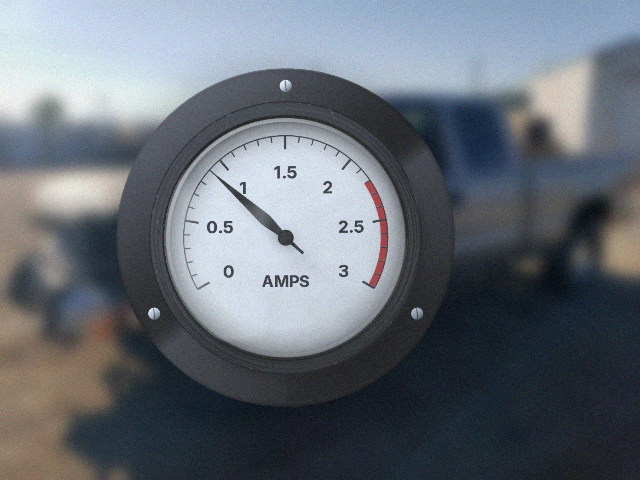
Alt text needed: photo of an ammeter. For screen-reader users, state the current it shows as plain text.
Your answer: 0.9 A
